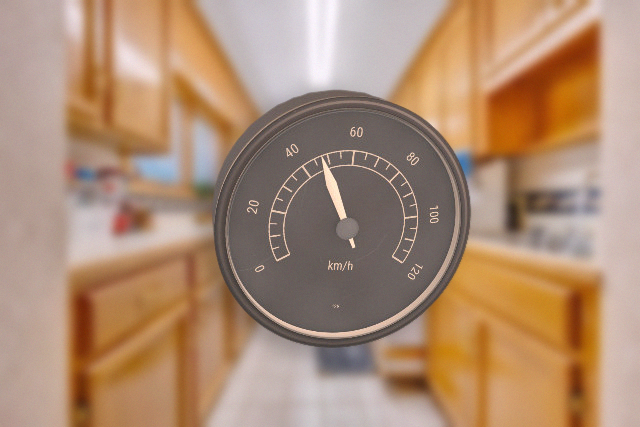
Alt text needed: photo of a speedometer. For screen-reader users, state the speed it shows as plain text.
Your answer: 47.5 km/h
